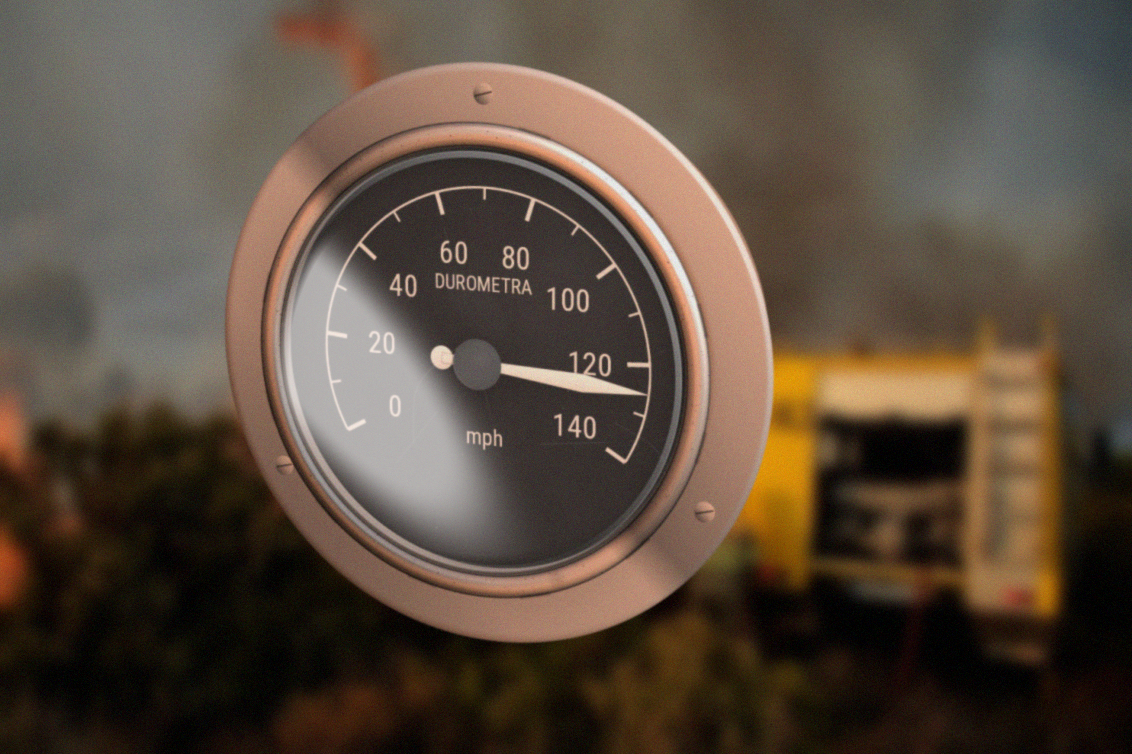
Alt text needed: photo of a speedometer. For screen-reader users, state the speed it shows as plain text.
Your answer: 125 mph
